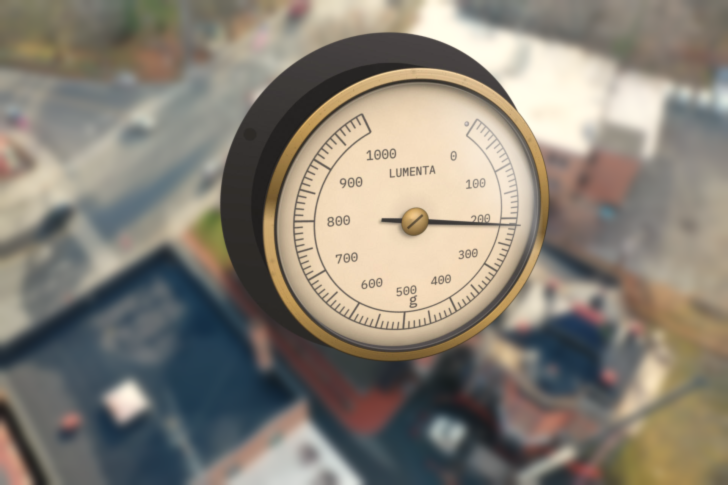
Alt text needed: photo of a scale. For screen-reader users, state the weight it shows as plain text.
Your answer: 210 g
